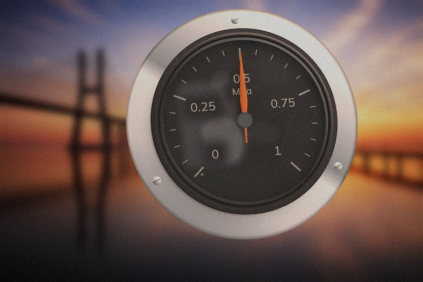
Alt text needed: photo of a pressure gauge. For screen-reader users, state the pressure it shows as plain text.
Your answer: 0.5 MPa
